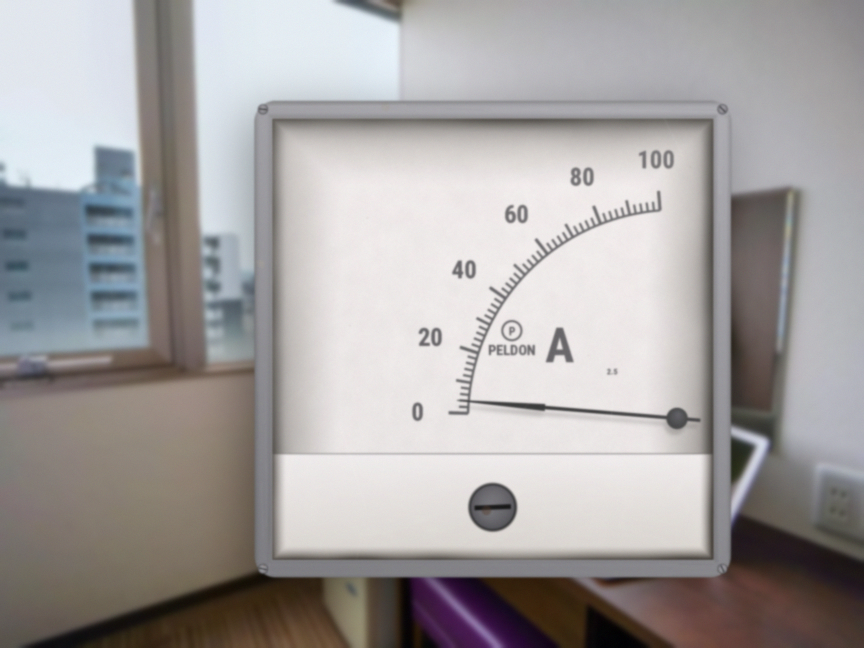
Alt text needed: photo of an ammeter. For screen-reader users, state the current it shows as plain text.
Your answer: 4 A
